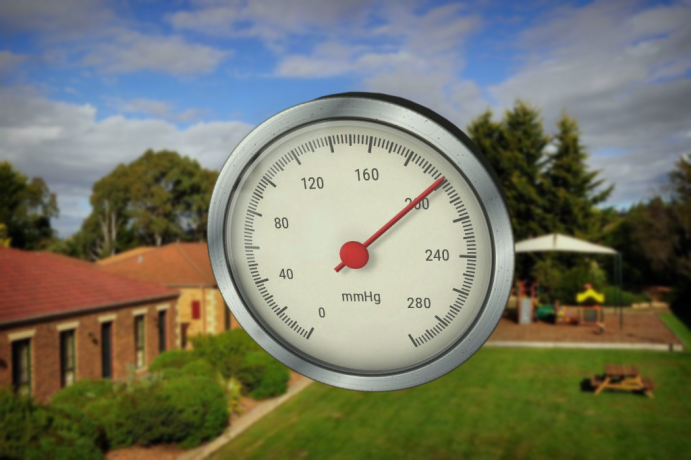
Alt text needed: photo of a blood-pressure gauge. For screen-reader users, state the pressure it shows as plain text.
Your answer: 198 mmHg
